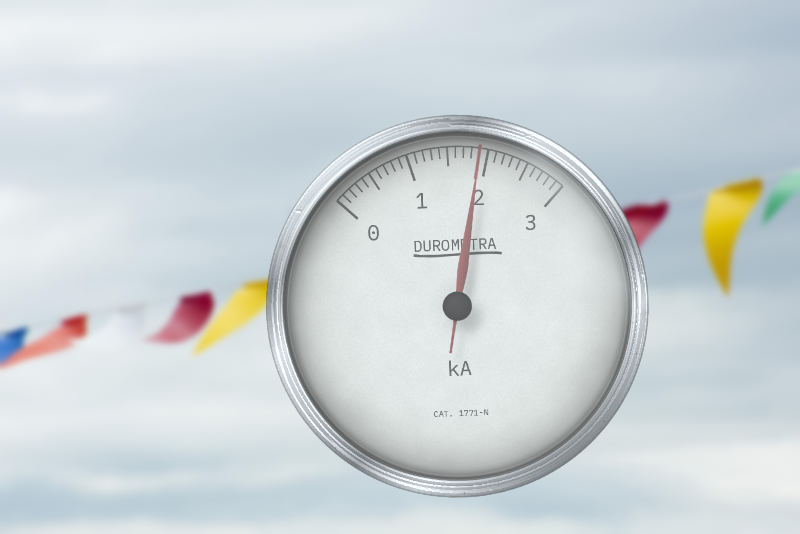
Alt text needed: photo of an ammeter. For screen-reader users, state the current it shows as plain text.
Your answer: 1.9 kA
